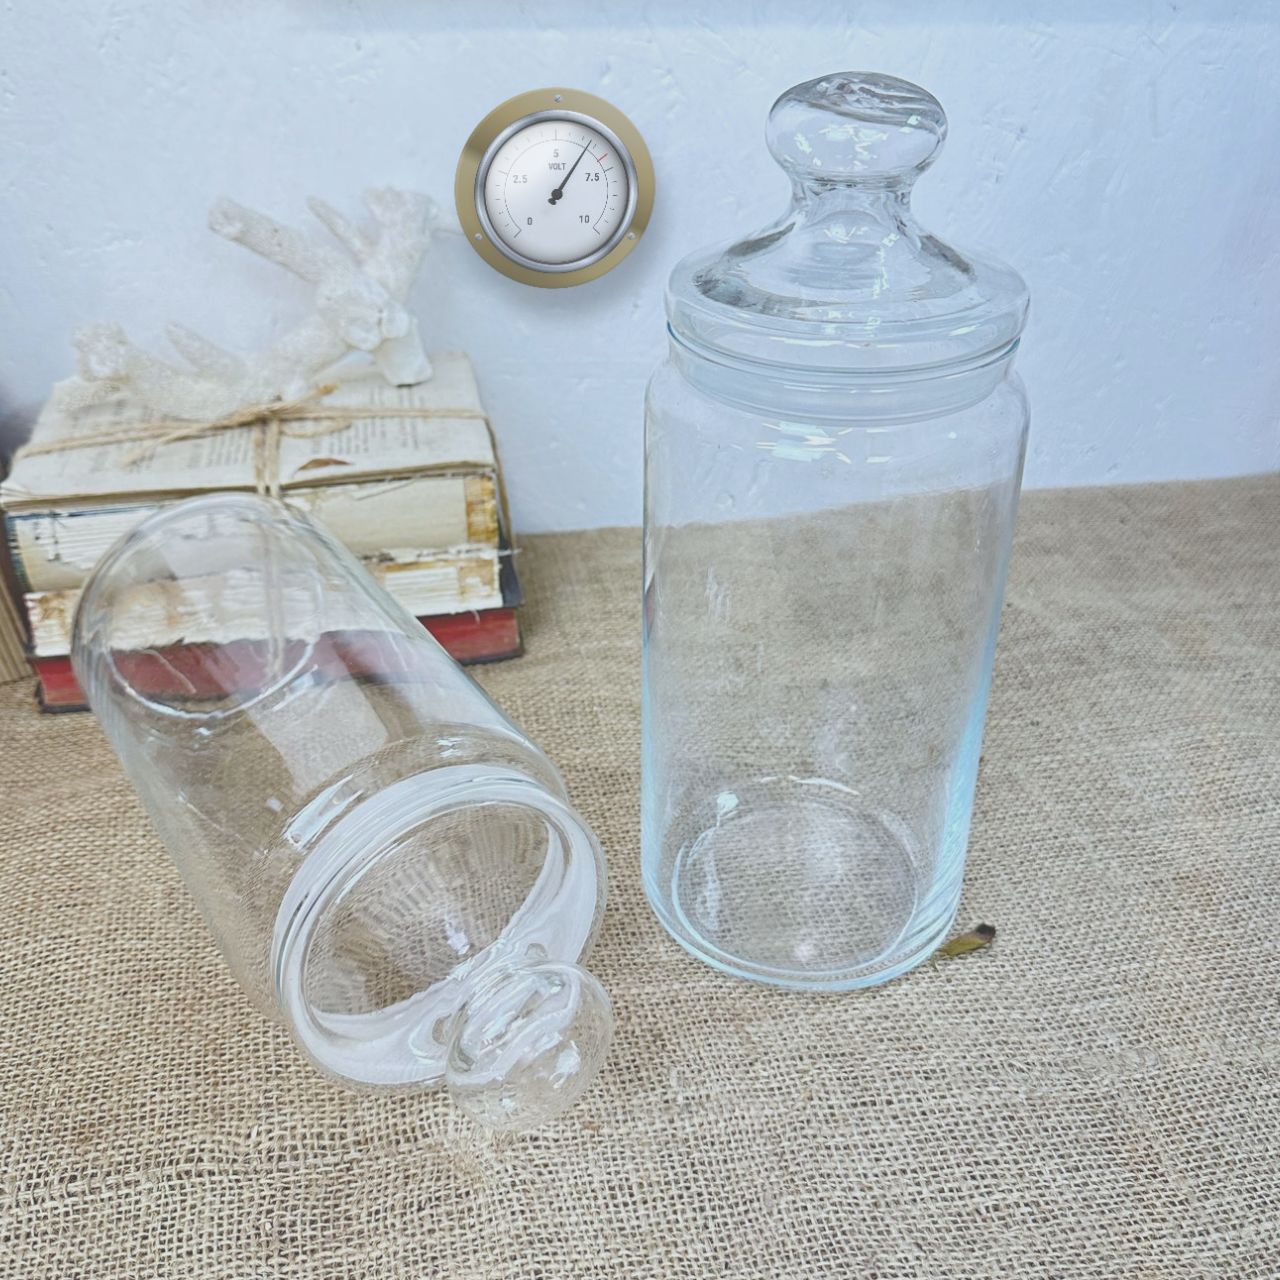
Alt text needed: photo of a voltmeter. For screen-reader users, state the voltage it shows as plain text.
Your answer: 6.25 V
